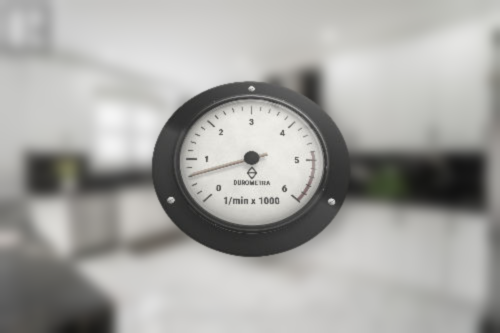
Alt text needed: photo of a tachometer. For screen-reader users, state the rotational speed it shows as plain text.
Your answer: 600 rpm
